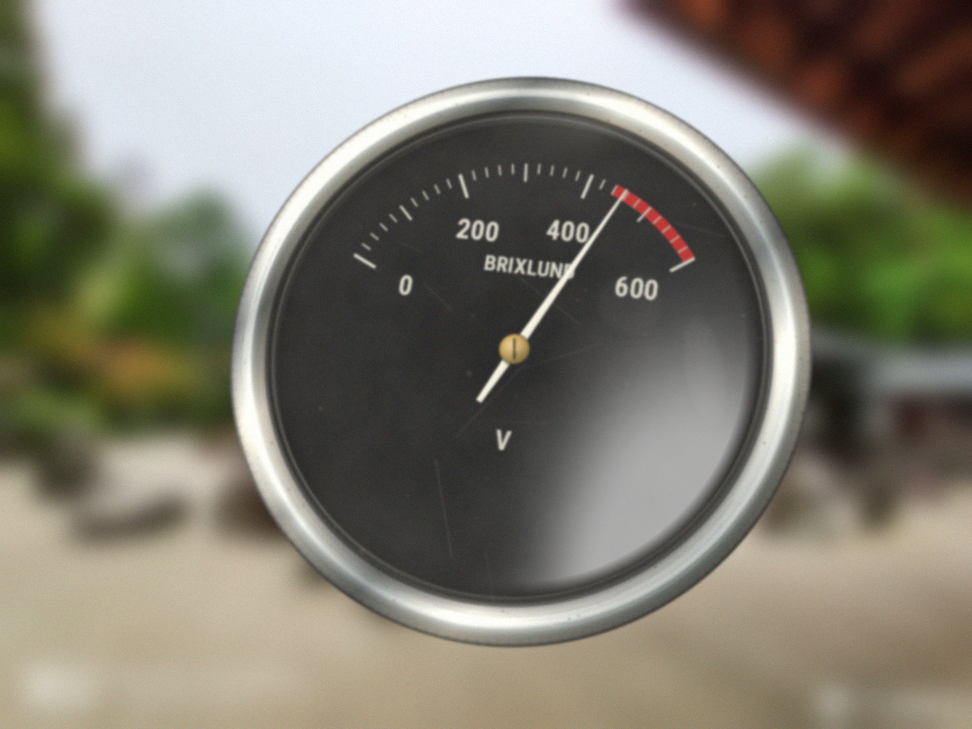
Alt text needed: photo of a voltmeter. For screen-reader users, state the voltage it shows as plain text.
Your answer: 460 V
